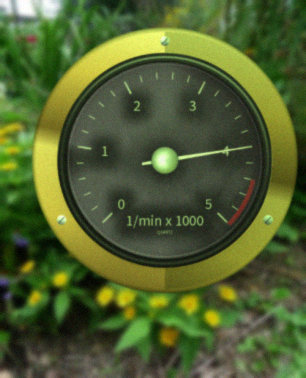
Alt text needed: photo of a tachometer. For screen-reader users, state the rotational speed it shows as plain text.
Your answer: 4000 rpm
